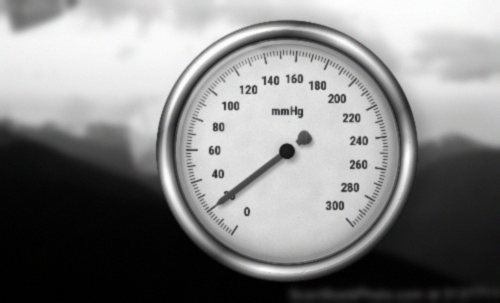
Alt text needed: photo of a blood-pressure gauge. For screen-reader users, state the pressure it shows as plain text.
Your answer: 20 mmHg
